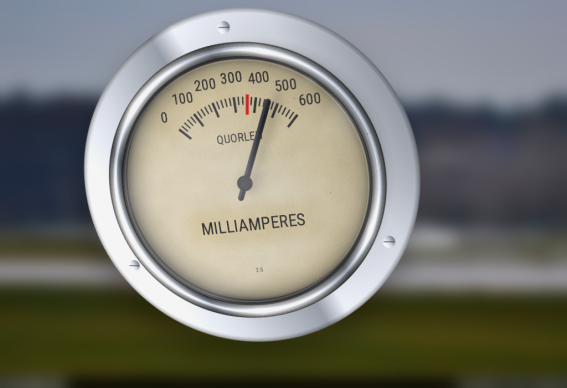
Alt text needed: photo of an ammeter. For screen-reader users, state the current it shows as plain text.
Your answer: 460 mA
